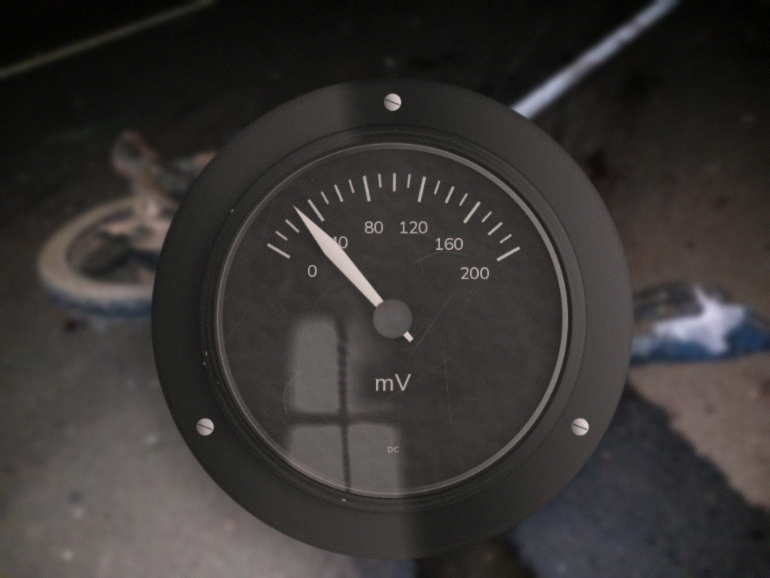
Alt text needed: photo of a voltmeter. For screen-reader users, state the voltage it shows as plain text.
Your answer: 30 mV
